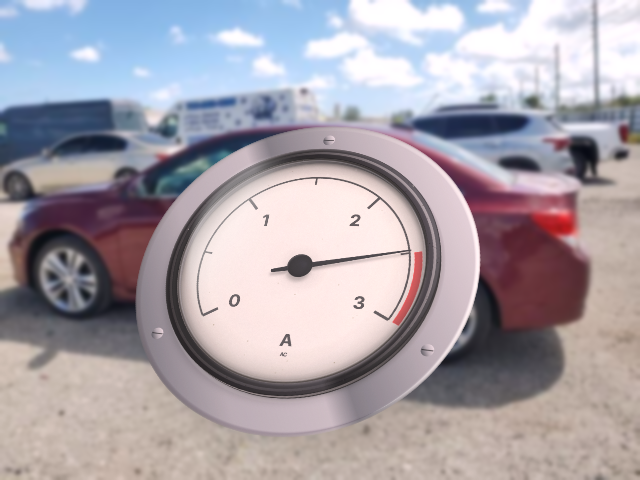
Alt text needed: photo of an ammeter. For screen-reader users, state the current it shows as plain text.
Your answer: 2.5 A
